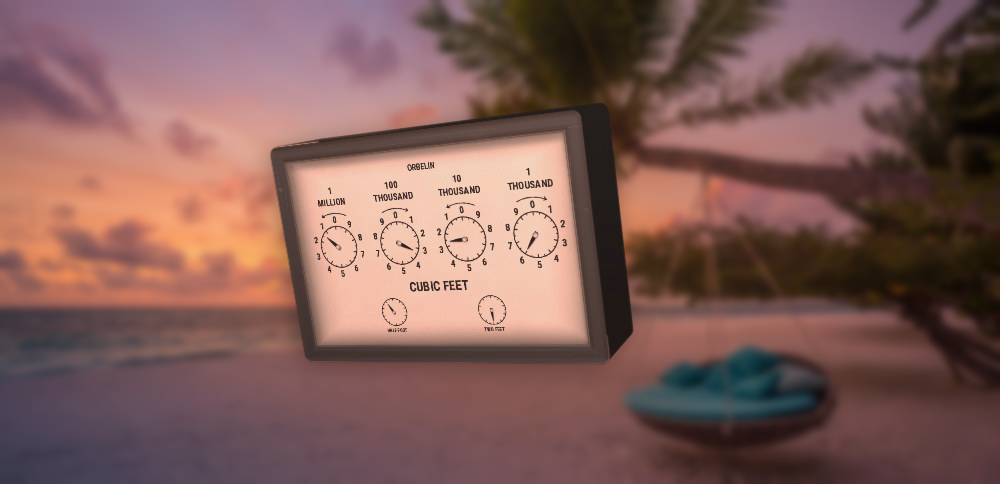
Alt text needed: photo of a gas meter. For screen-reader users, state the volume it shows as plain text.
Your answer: 132600 ft³
